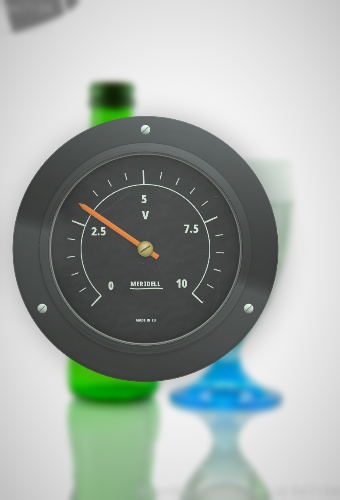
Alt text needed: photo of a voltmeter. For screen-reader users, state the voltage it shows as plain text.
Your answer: 3 V
